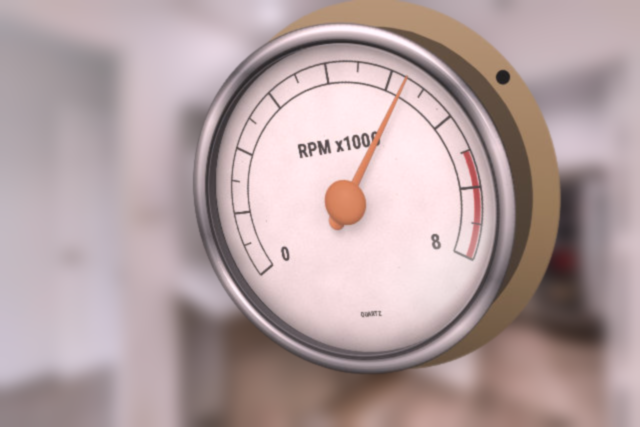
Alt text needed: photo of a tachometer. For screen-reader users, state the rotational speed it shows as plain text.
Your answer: 5250 rpm
